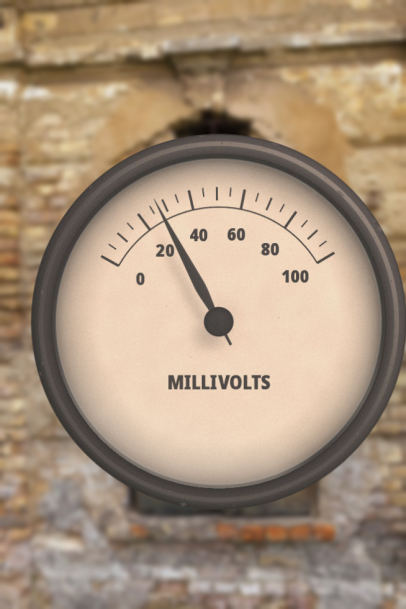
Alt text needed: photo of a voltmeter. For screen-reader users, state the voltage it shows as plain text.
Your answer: 27.5 mV
